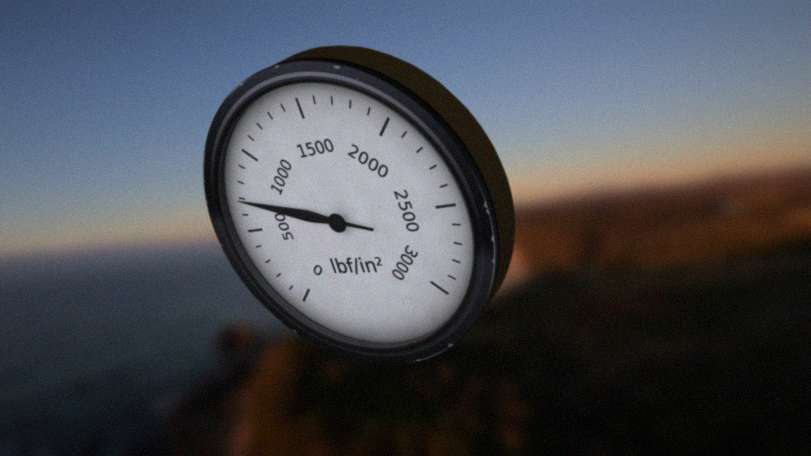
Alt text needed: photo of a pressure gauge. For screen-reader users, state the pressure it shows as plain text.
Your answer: 700 psi
